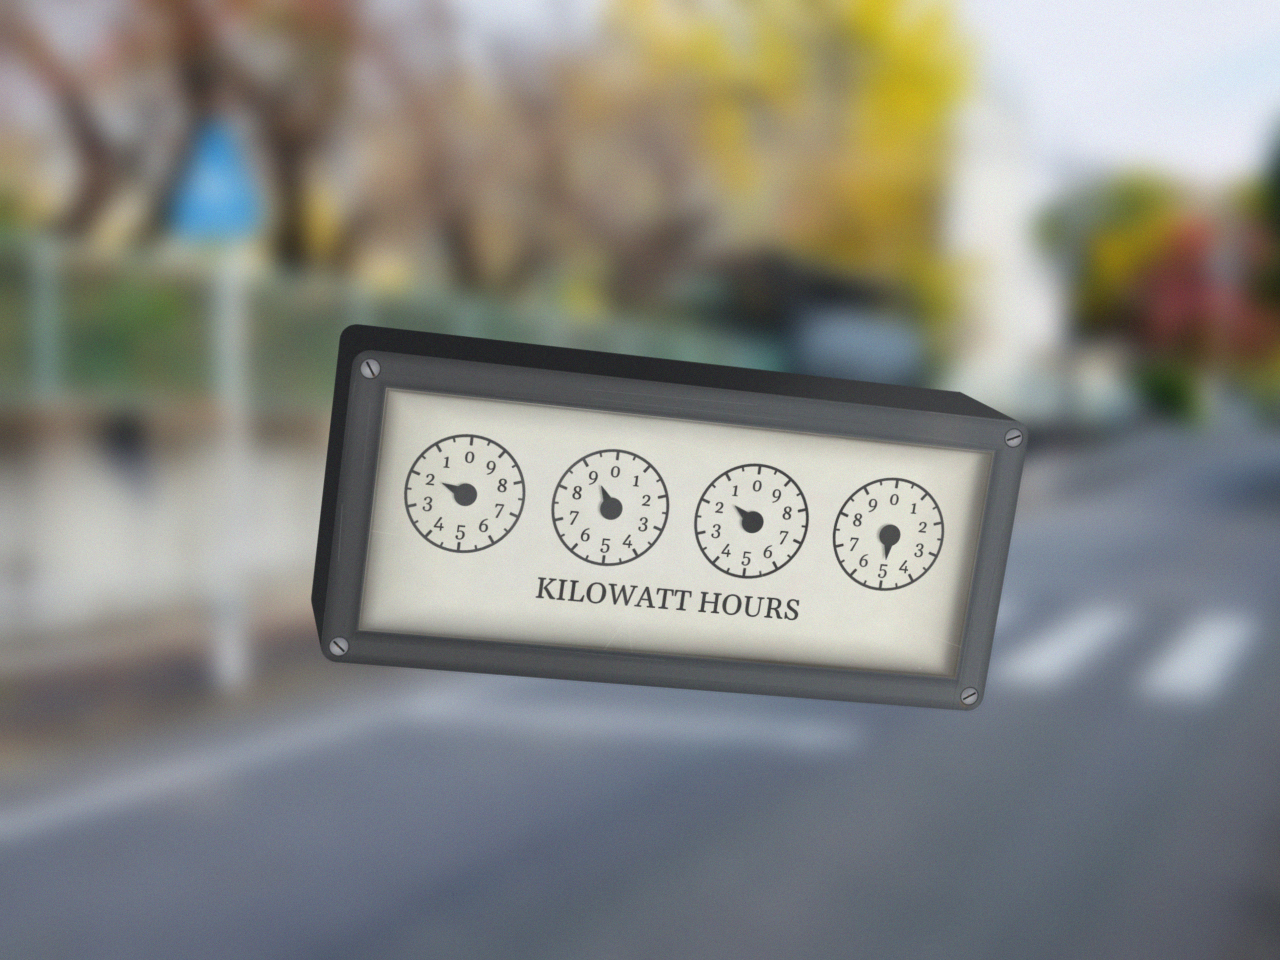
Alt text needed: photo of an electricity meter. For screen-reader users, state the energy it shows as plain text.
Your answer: 1915 kWh
